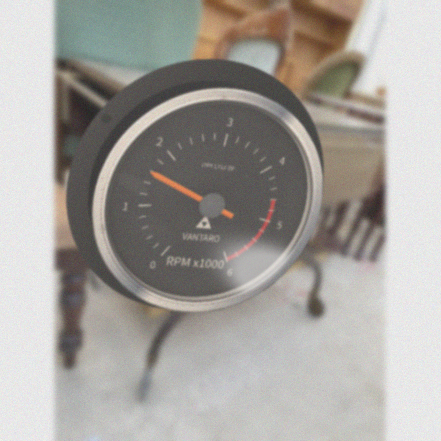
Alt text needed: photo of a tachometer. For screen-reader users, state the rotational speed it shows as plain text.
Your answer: 1600 rpm
